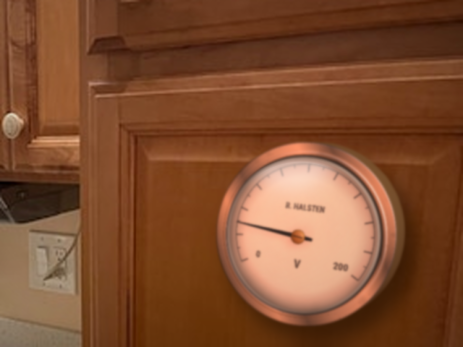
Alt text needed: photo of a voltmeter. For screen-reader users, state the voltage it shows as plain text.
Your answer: 30 V
